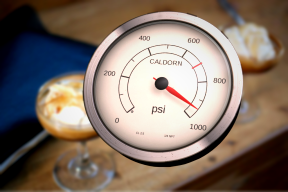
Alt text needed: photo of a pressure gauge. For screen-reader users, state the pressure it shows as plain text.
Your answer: 950 psi
